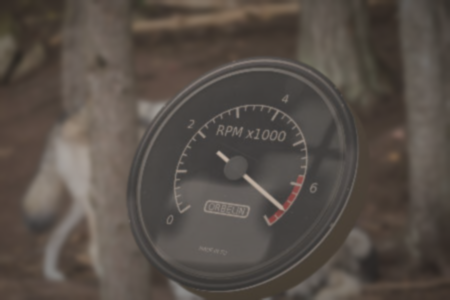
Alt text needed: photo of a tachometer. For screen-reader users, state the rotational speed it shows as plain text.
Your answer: 6600 rpm
